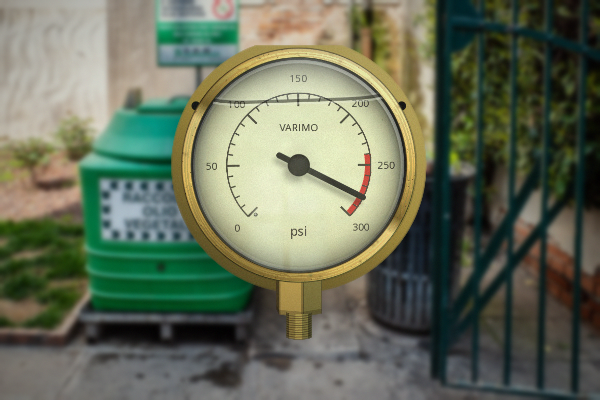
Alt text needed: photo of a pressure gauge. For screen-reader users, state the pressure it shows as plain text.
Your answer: 280 psi
